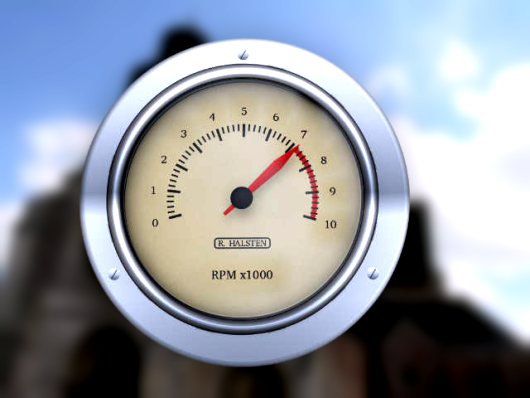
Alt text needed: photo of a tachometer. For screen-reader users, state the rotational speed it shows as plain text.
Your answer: 7200 rpm
